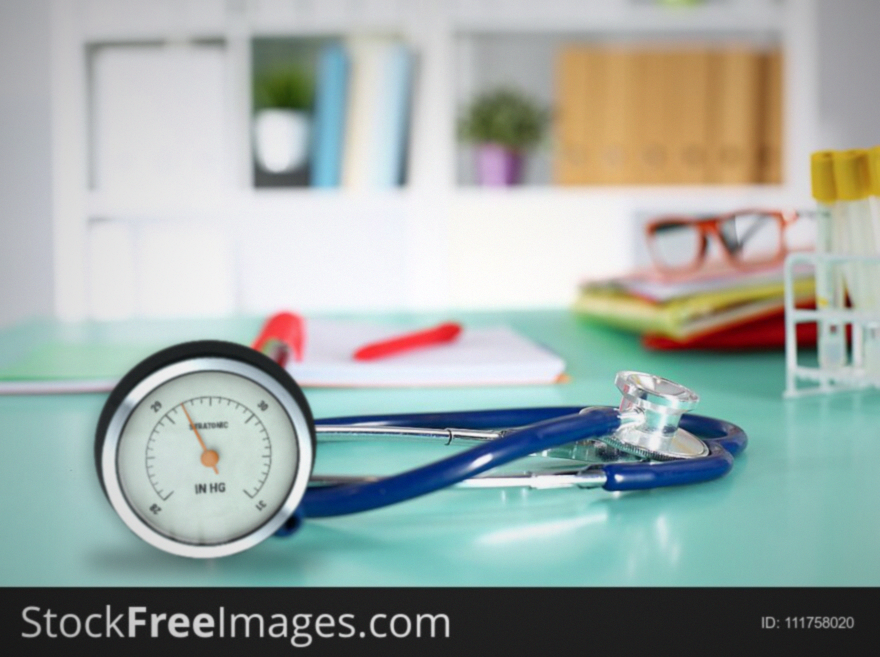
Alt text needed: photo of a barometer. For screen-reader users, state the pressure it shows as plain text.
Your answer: 29.2 inHg
